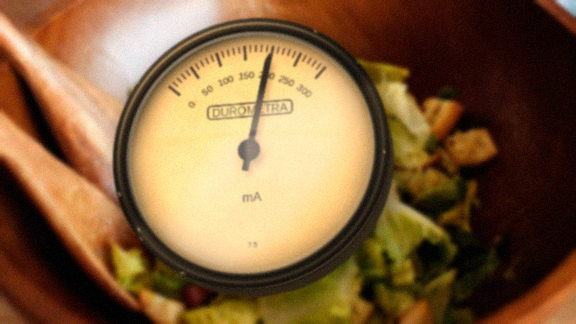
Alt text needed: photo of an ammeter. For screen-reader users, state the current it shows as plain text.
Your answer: 200 mA
